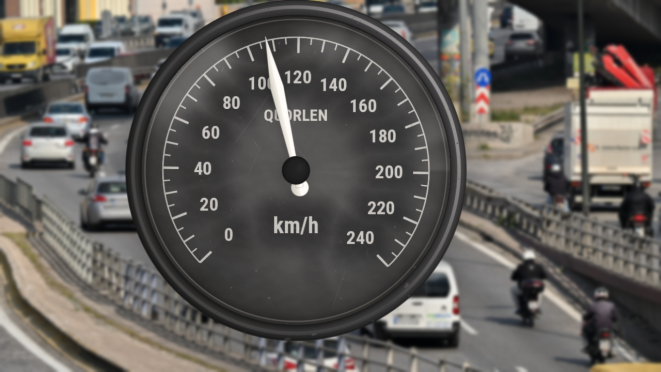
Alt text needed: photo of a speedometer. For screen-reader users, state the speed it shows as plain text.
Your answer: 107.5 km/h
